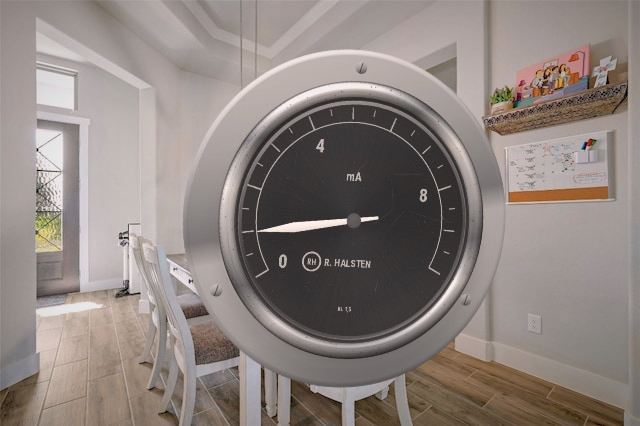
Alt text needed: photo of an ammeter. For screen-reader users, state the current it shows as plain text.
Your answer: 1 mA
